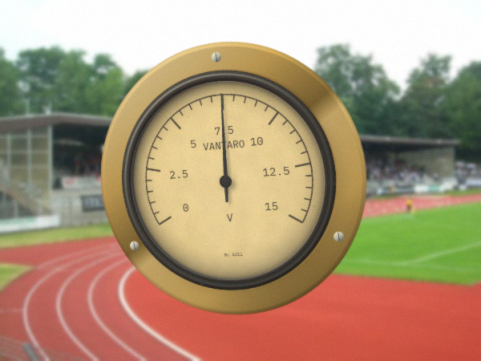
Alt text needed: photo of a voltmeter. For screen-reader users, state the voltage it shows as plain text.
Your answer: 7.5 V
